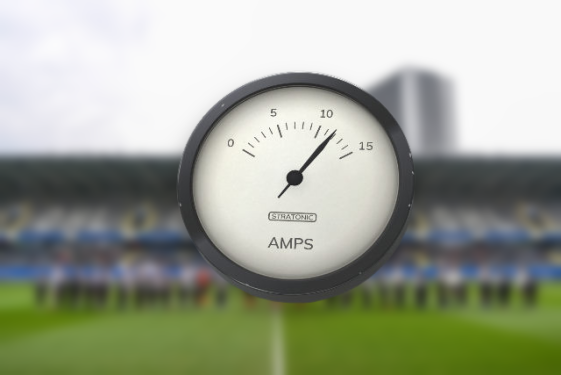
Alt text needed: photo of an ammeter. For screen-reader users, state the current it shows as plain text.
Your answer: 12 A
